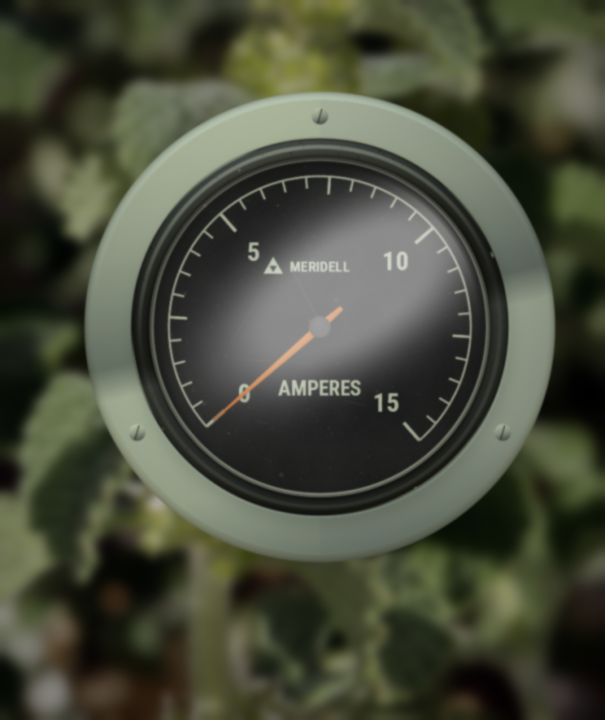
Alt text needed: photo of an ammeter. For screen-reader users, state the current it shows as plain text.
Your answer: 0 A
